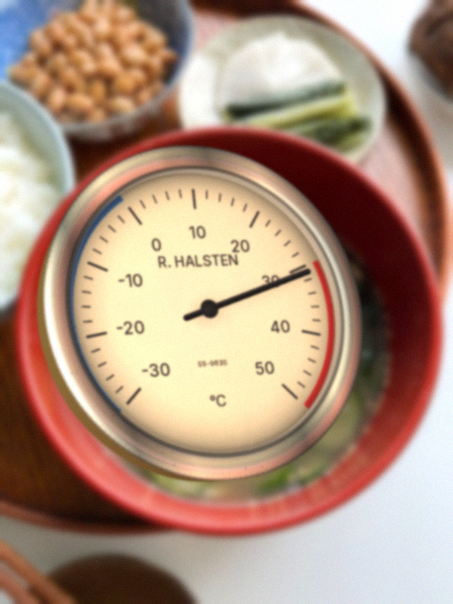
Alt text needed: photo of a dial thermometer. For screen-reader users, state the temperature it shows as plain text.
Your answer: 31 °C
